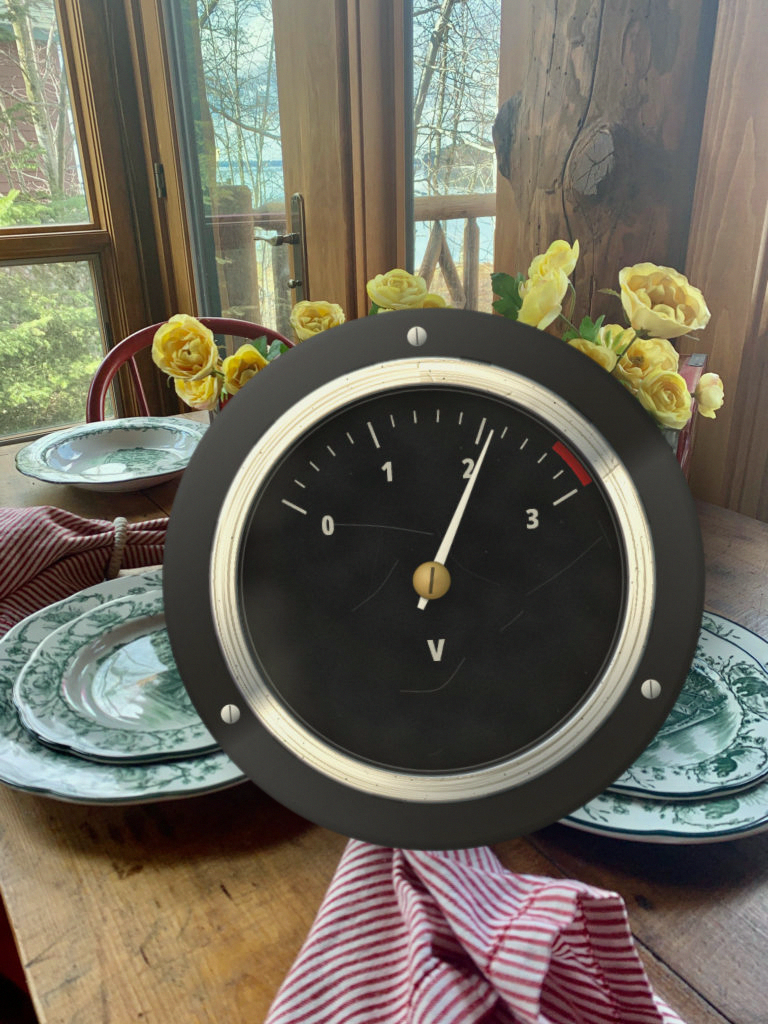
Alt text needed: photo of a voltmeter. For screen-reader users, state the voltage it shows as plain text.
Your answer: 2.1 V
